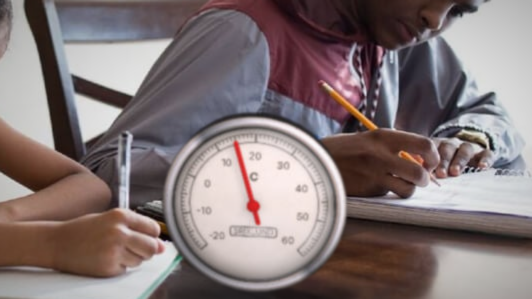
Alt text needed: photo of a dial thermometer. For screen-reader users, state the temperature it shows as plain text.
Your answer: 15 °C
